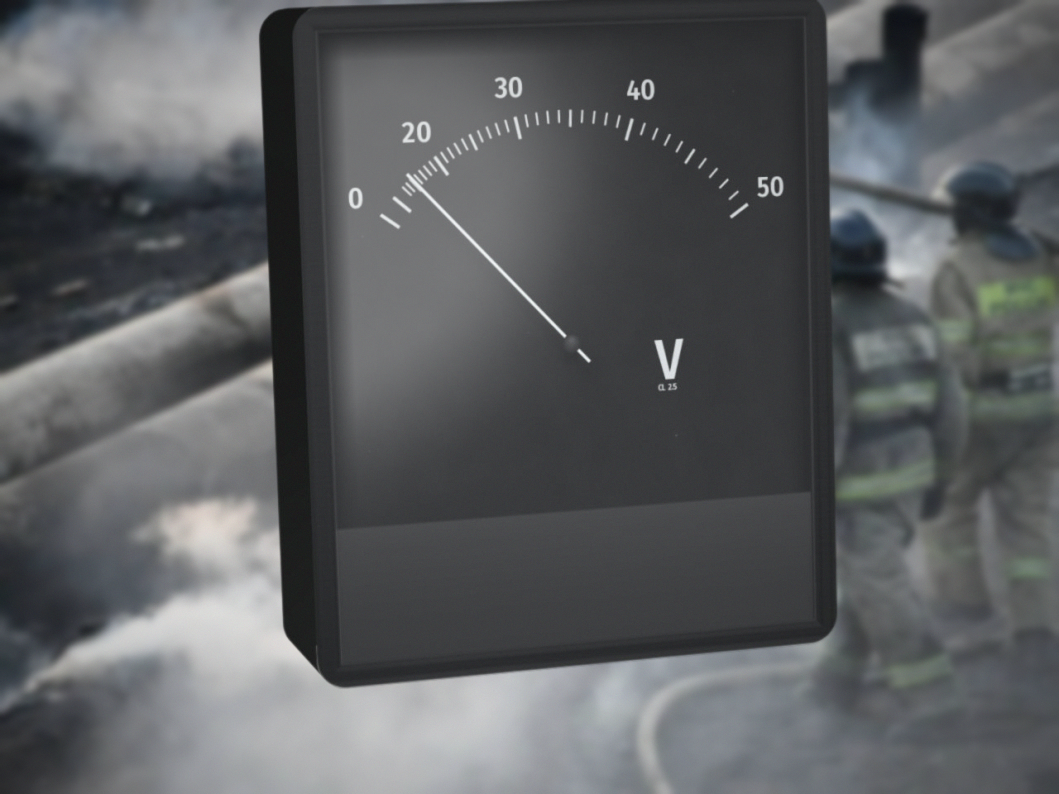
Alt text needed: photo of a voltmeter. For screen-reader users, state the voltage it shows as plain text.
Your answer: 15 V
